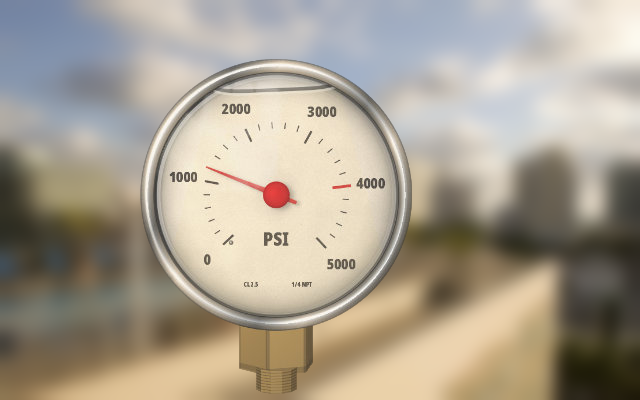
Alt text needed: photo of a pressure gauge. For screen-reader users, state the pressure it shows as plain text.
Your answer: 1200 psi
